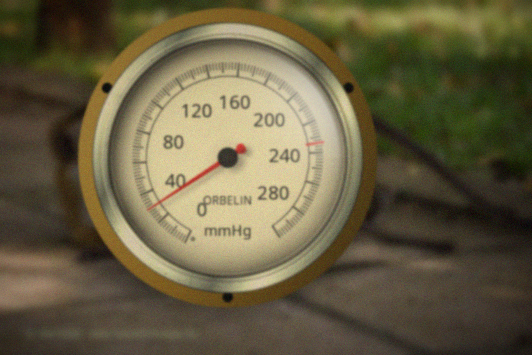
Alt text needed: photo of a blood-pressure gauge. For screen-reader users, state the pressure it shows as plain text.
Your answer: 30 mmHg
